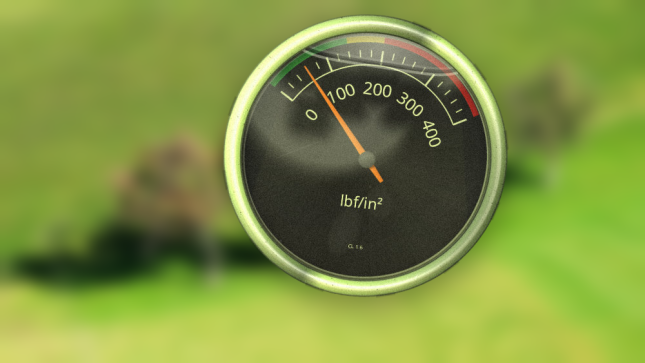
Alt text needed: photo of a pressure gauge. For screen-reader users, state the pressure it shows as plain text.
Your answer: 60 psi
